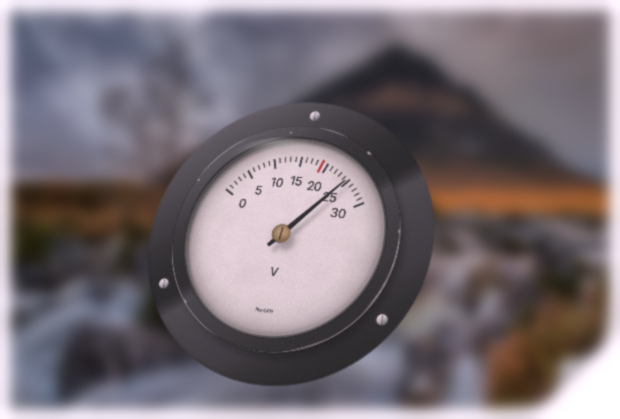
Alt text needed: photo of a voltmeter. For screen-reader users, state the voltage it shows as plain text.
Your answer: 25 V
